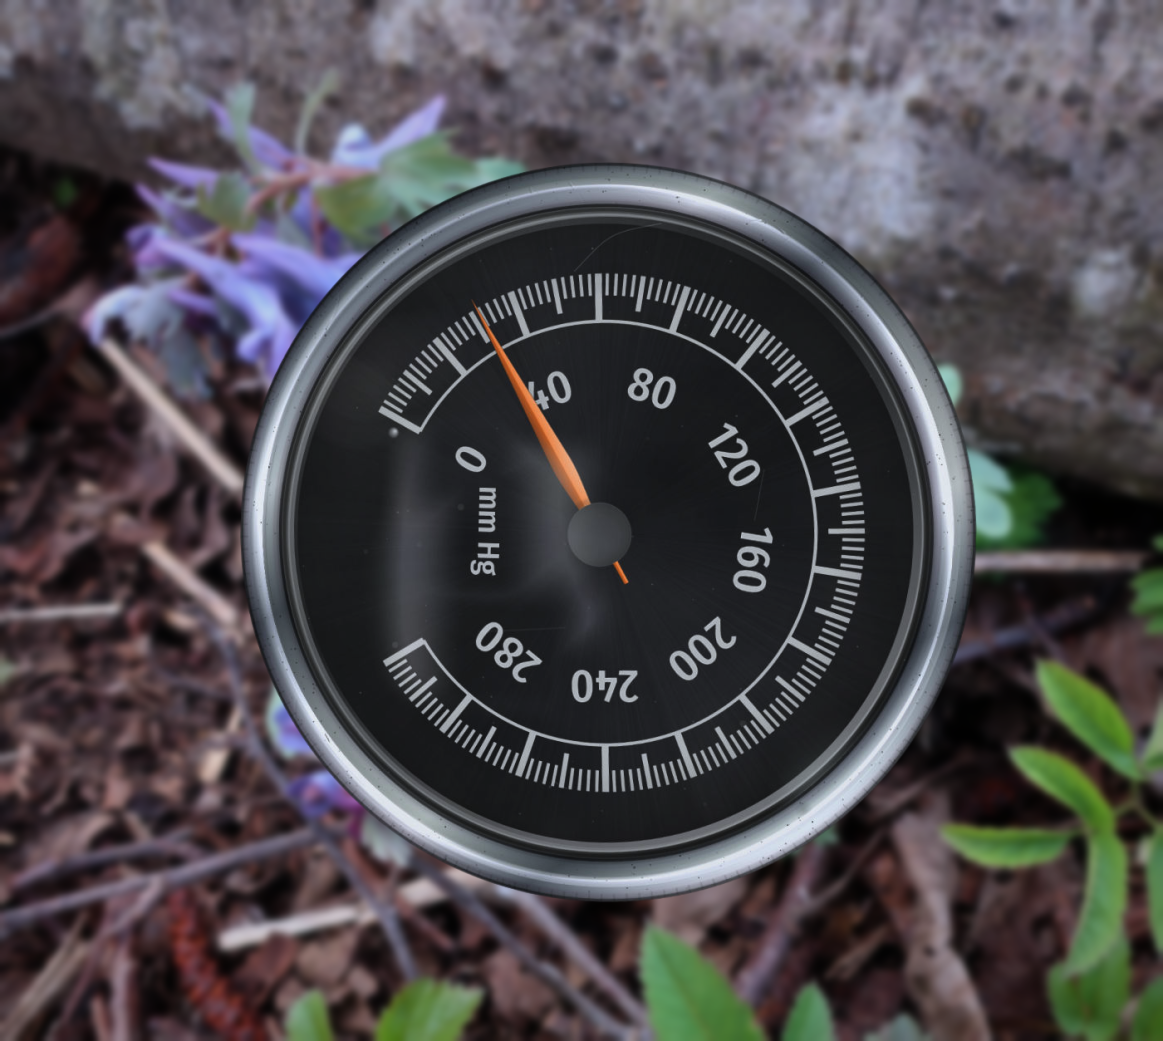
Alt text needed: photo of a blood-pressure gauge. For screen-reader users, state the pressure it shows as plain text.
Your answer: 32 mmHg
